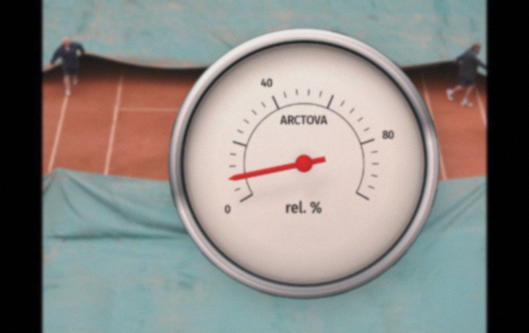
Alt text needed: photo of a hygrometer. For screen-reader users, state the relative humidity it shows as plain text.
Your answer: 8 %
